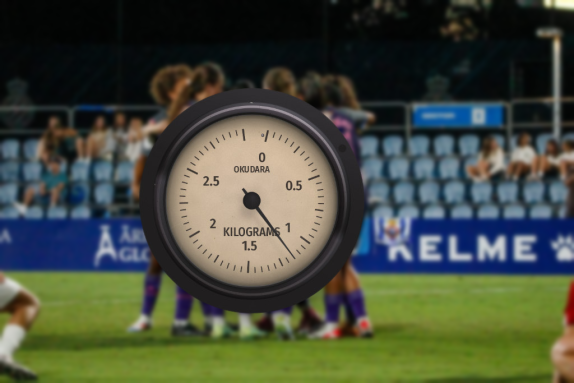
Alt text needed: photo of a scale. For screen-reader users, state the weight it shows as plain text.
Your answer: 1.15 kg
